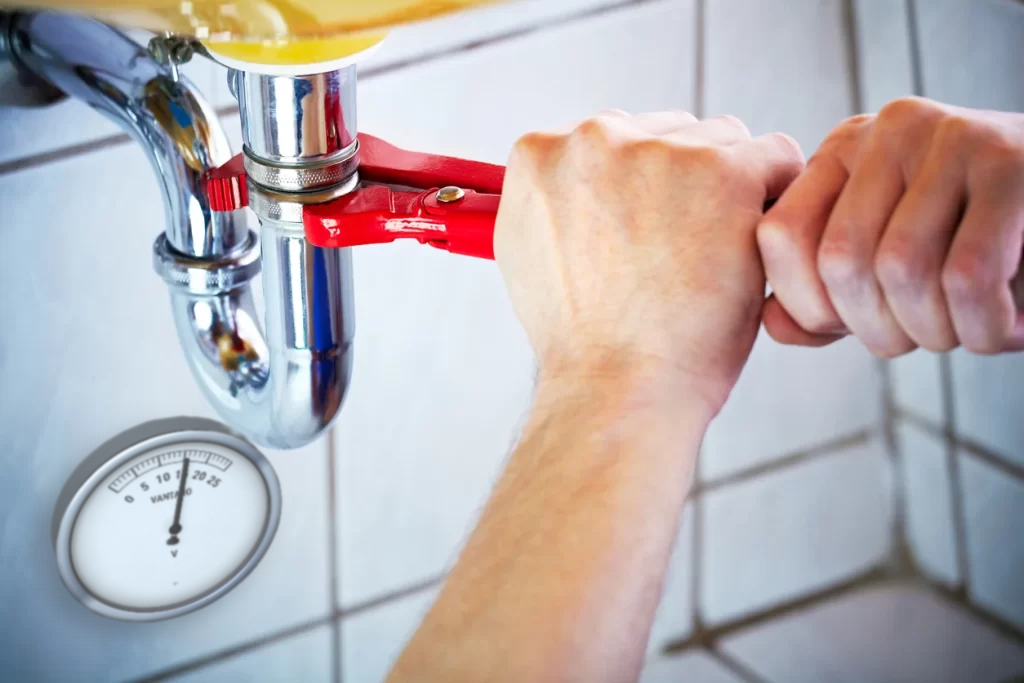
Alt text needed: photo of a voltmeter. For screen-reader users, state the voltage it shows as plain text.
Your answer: 15 V
